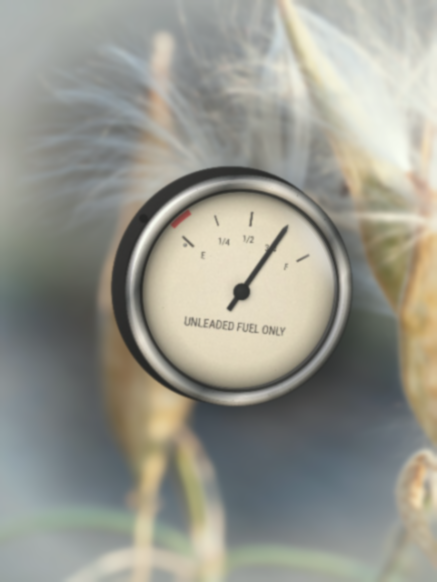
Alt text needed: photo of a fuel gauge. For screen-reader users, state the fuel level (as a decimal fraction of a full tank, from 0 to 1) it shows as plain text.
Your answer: 0.75
